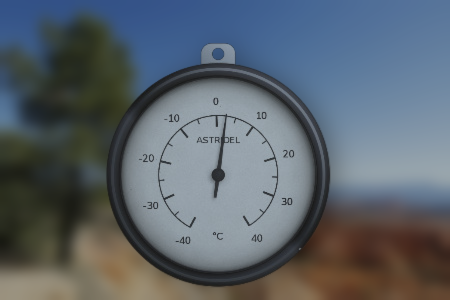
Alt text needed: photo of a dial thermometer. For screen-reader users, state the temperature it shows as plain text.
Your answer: 2.5 °C
